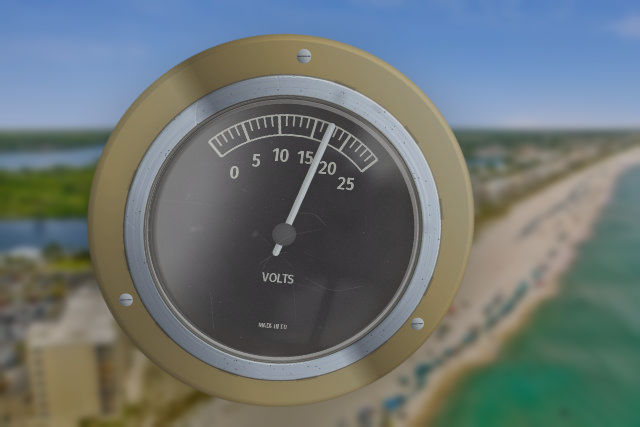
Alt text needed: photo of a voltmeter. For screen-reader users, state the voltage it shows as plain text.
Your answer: 17 V
